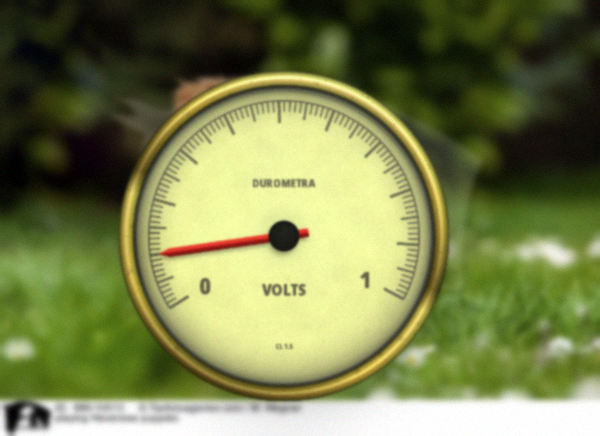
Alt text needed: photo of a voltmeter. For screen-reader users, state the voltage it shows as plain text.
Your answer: 0.1 V
